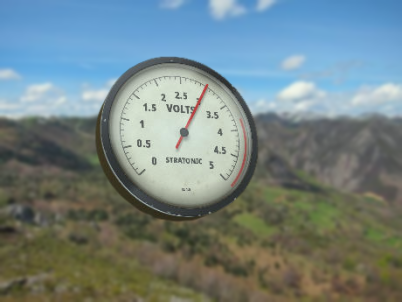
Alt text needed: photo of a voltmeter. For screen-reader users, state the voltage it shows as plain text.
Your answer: 3 V
